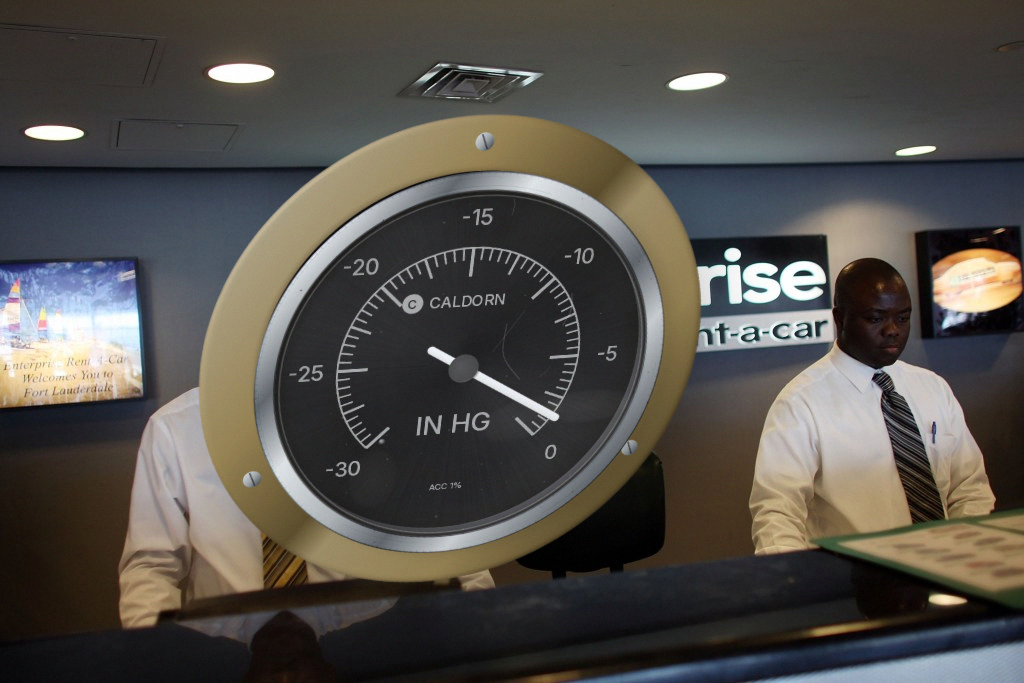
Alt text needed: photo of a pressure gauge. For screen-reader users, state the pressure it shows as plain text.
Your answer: -1.5 inHg
